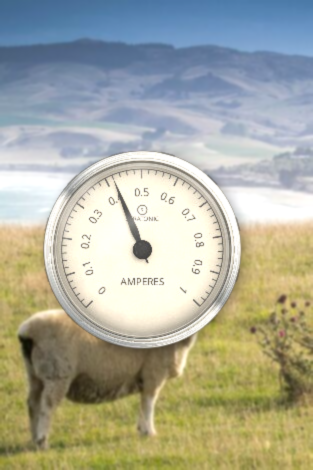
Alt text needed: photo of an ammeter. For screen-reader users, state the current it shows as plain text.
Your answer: 0.42 A
